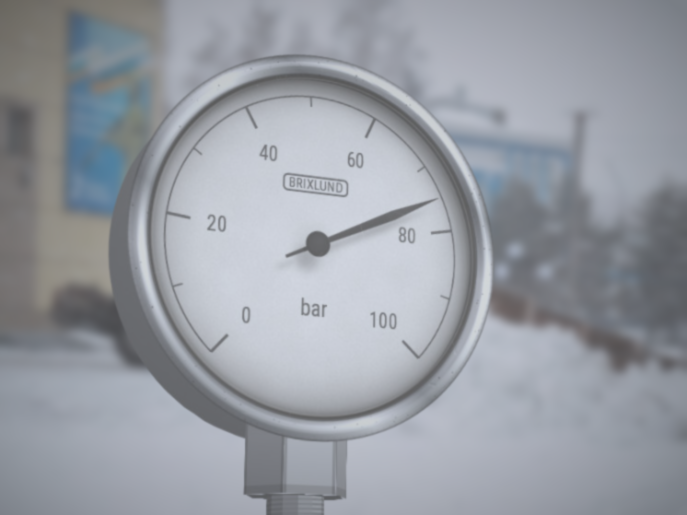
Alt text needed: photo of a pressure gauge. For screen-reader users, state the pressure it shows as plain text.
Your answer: 75 bar
